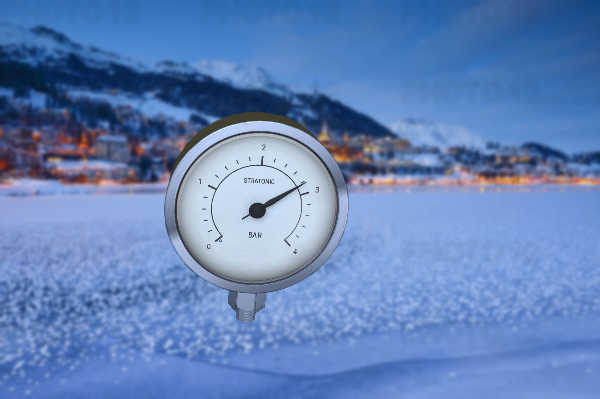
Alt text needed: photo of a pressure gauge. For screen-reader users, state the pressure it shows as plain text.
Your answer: 2.8 bar
